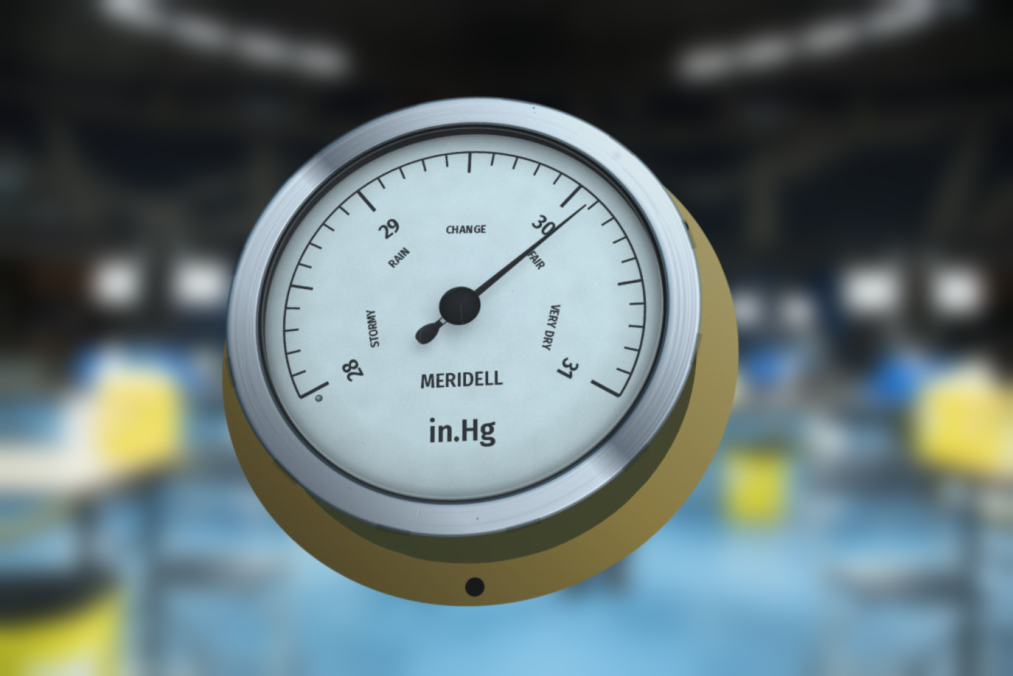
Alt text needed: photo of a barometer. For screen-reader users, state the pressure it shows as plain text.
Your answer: 30.1 inHg
